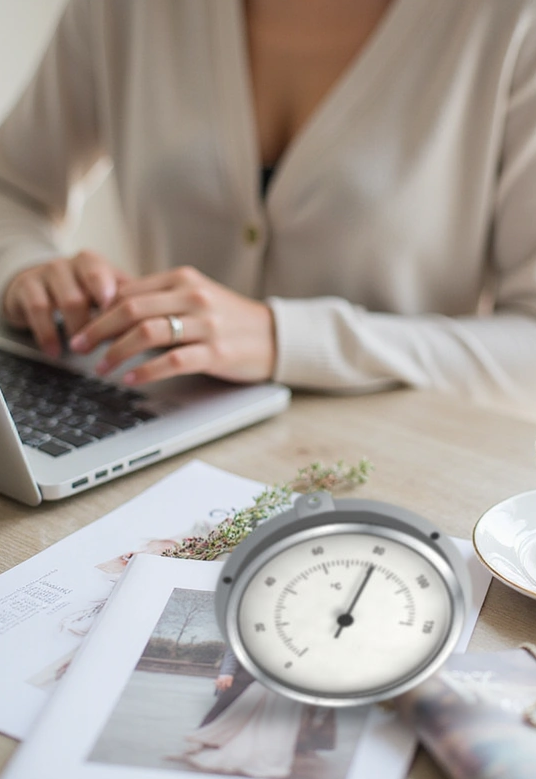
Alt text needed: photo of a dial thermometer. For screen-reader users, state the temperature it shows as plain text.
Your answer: 80 °C
